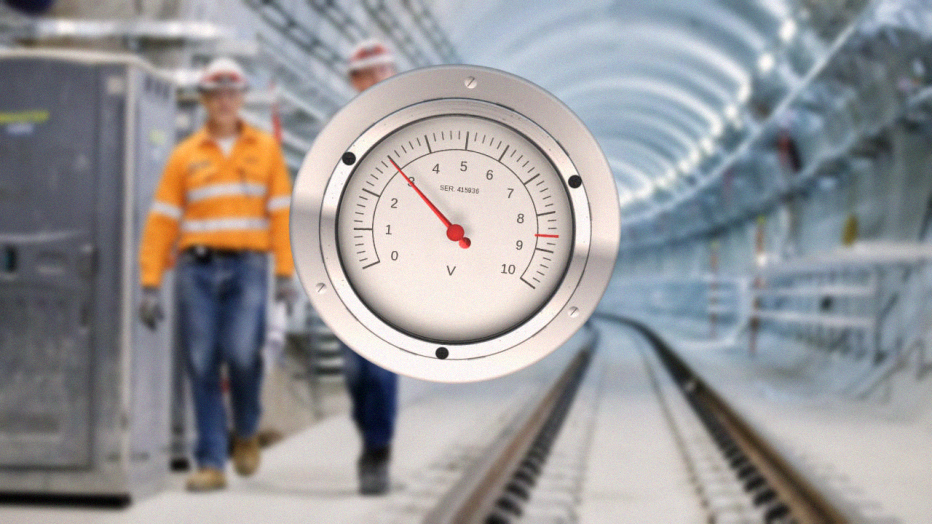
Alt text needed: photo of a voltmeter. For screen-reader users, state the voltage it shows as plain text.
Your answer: 3 V
